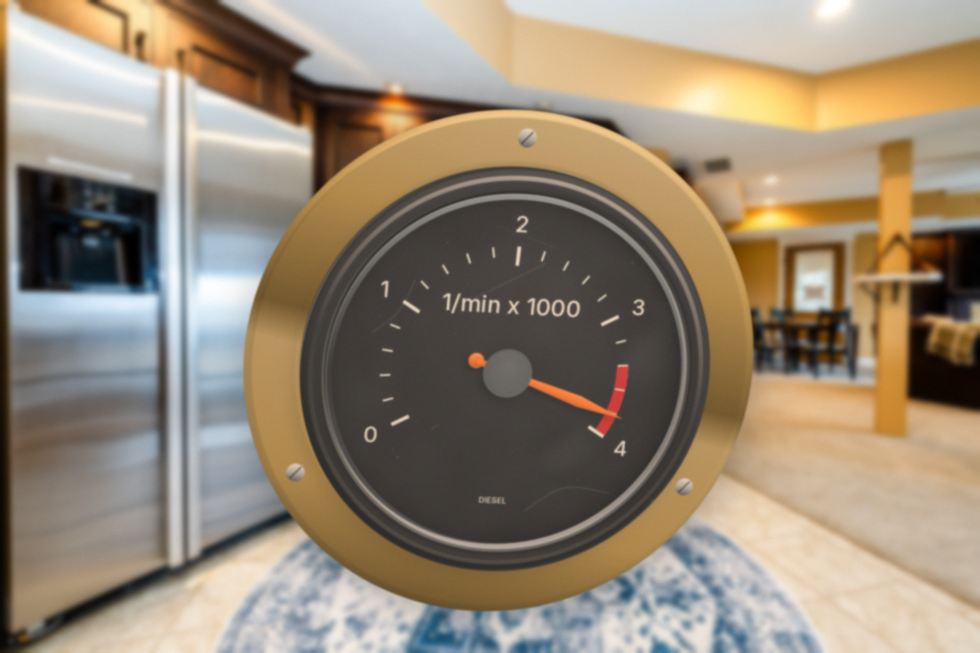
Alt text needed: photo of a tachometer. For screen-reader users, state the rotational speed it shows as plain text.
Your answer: 3800 rpm
